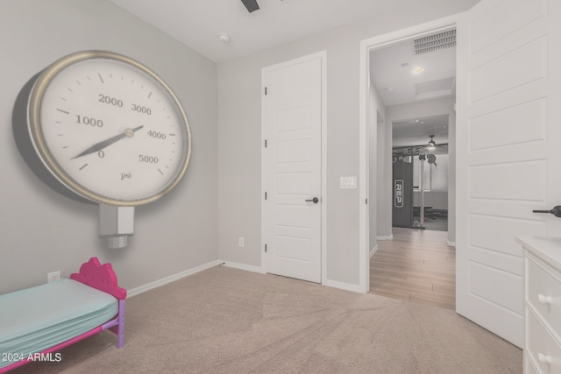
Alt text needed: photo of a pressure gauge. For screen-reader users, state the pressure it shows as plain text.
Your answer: 200 psi
